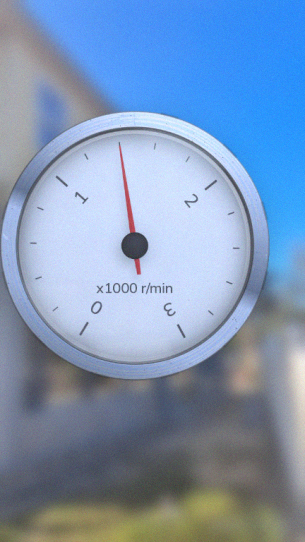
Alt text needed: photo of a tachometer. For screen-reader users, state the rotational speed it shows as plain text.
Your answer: 1400 rpm
